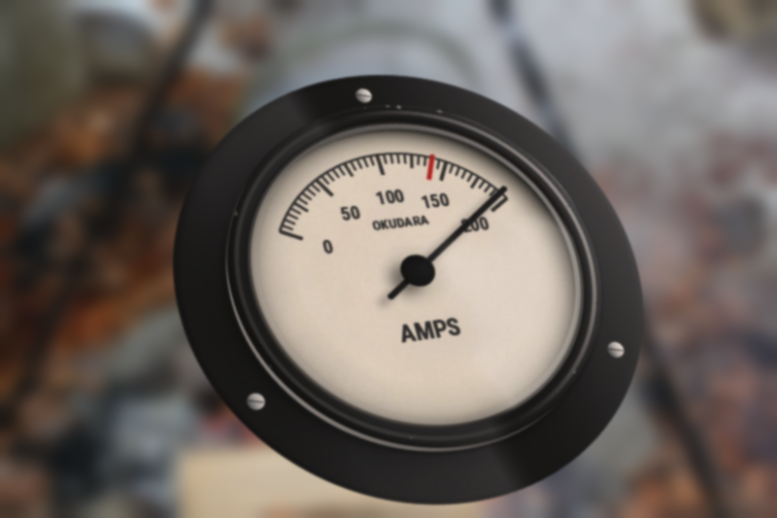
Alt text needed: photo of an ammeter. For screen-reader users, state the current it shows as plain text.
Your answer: 195 A
